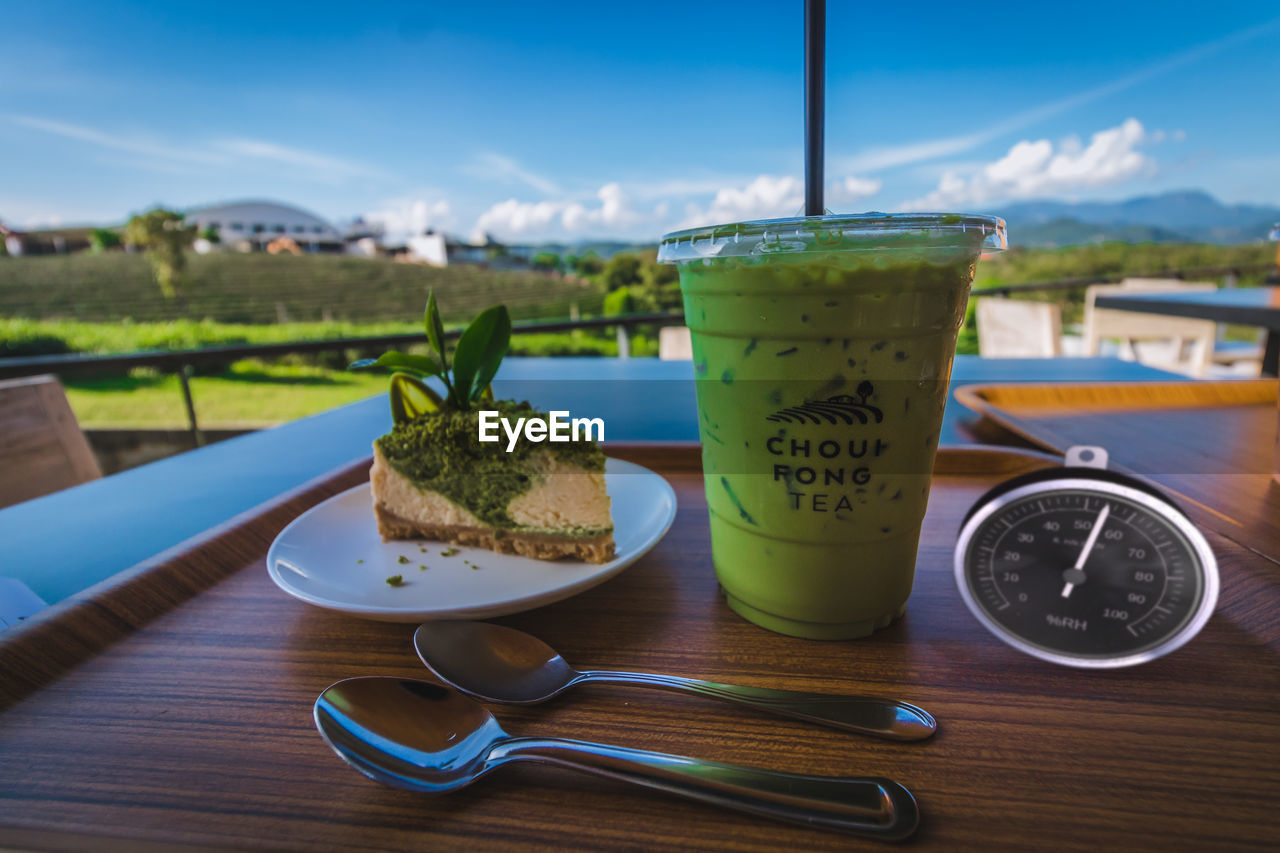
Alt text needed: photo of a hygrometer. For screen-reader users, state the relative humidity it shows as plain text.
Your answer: 54 %
